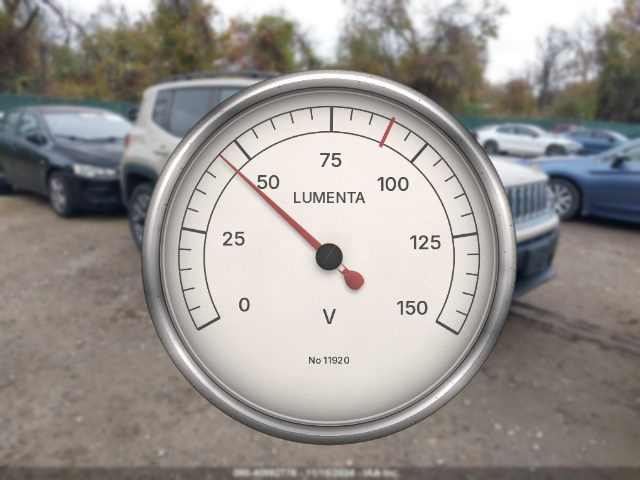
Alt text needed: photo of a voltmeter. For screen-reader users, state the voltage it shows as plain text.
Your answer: 45 V
